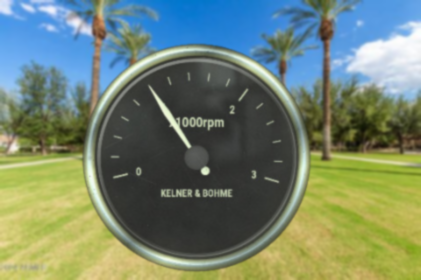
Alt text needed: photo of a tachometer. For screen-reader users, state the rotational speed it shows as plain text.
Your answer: 1000 rpm
